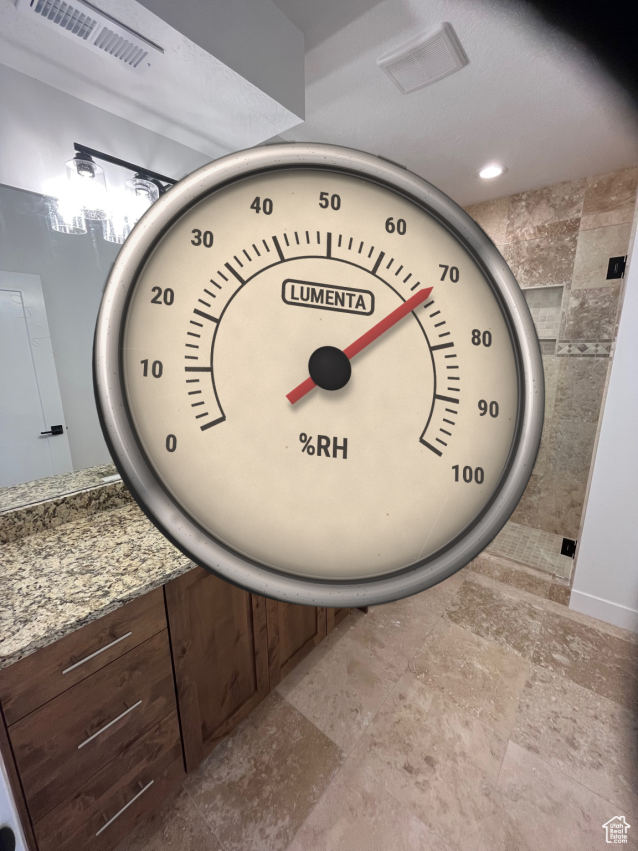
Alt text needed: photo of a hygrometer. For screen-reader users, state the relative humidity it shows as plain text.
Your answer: 70 %
